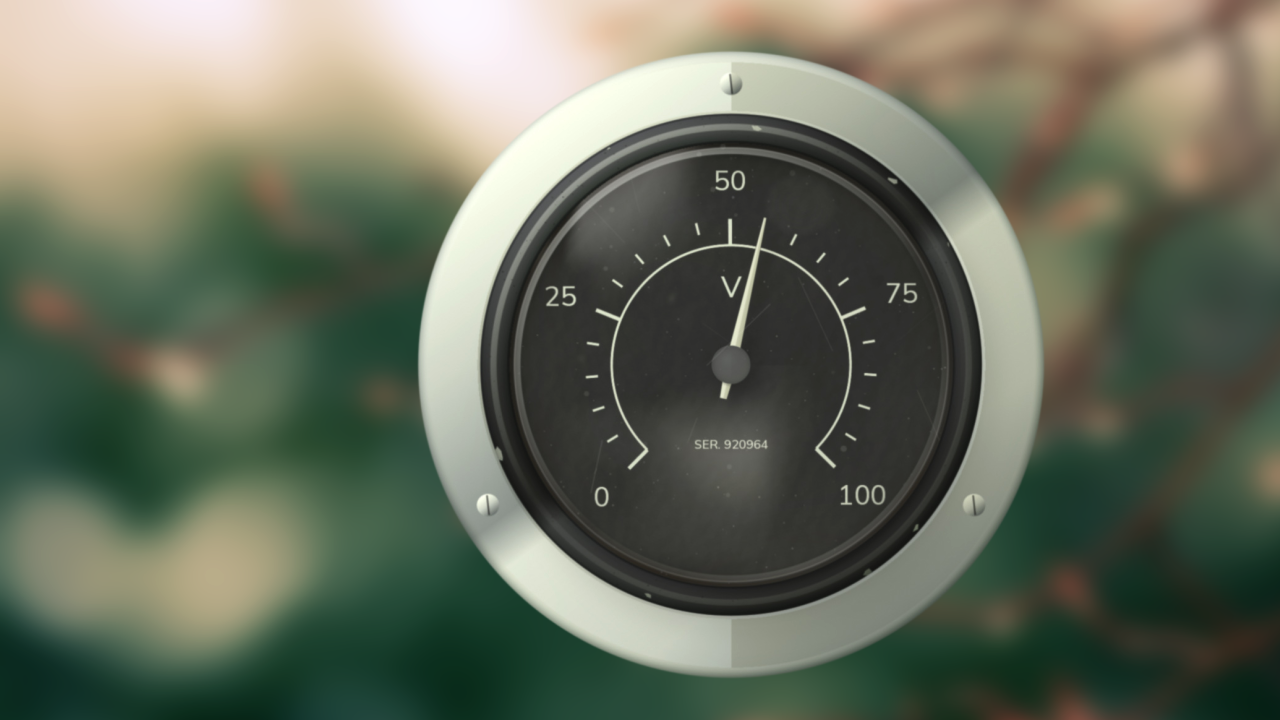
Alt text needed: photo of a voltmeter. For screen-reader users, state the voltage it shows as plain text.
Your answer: 55 V
